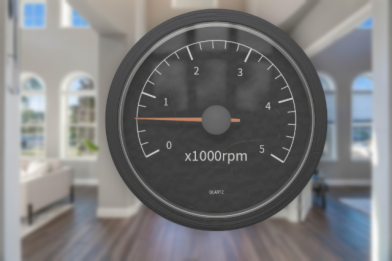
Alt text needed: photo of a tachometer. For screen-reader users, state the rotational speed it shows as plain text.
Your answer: 600 rpm
